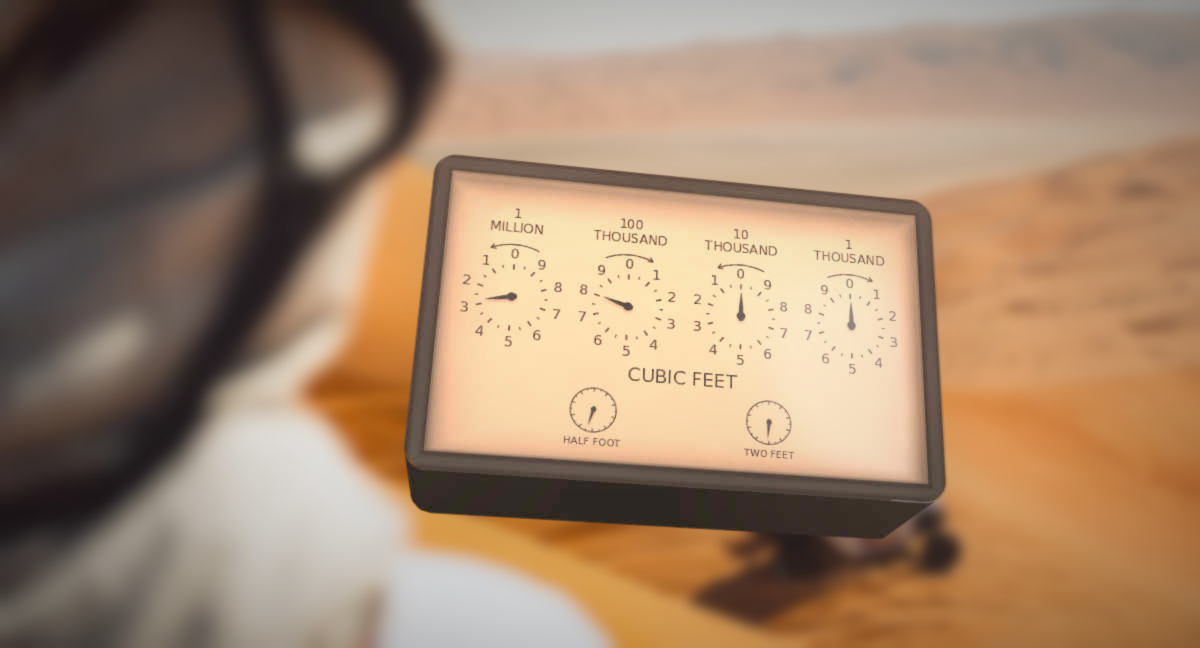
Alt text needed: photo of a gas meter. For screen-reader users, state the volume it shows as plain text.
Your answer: 280000 ft³
